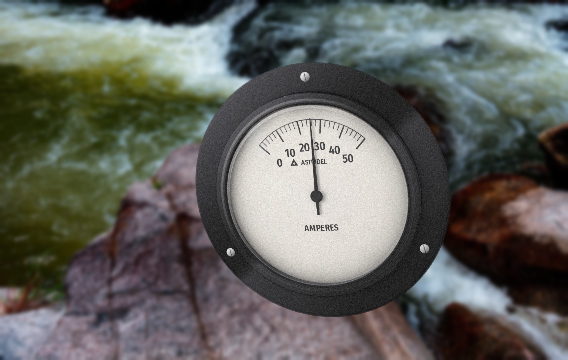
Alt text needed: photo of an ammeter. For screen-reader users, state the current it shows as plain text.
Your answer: 26 A
